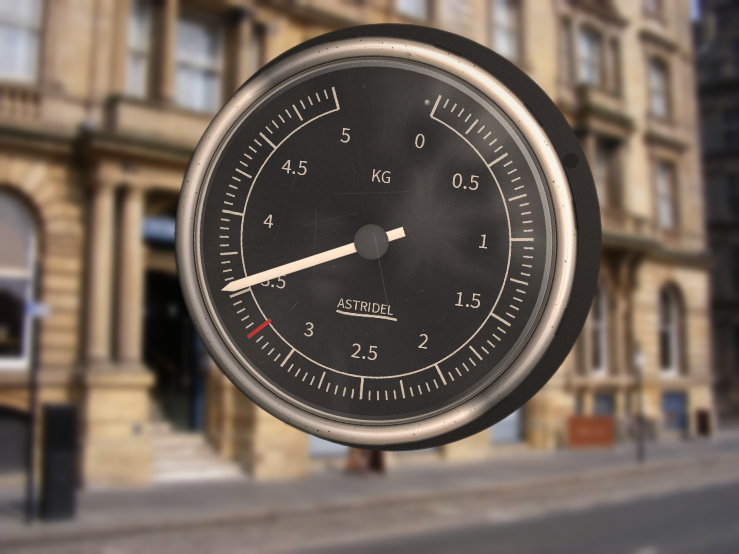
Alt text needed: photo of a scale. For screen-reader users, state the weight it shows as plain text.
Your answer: 3.55 kg
